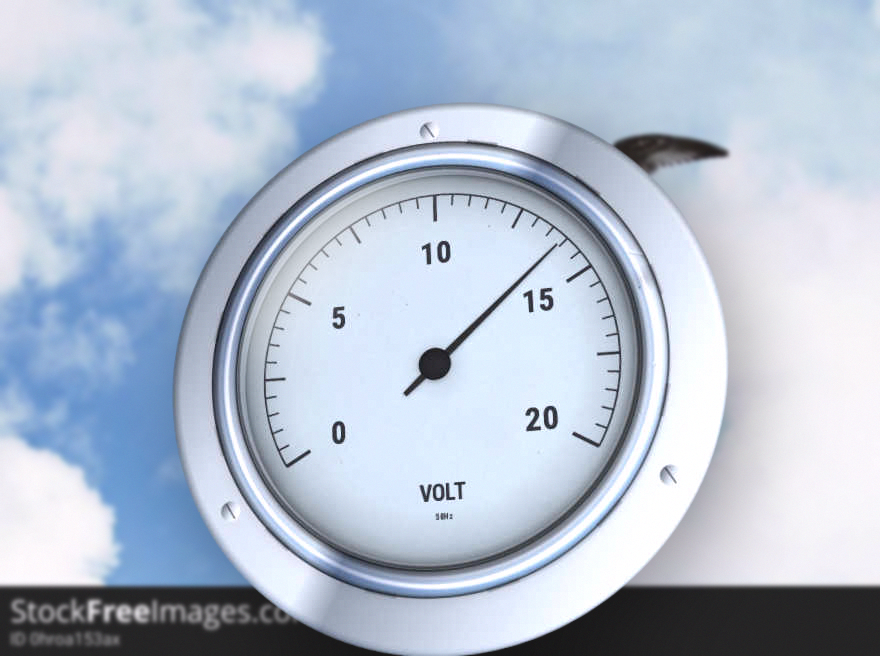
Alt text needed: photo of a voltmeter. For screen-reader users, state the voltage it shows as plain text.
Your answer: 14 V
